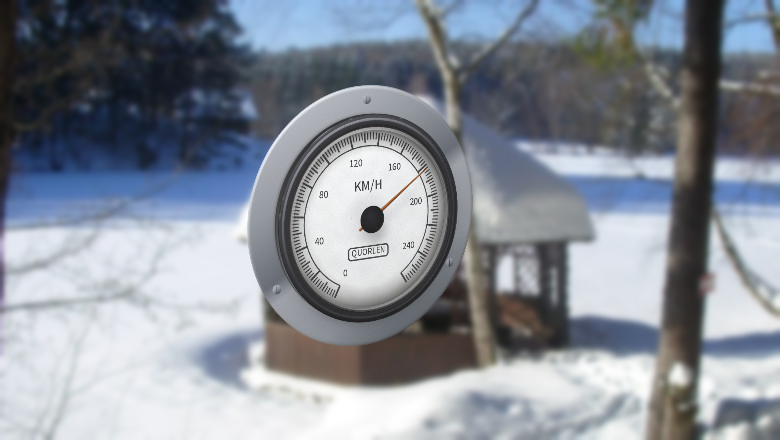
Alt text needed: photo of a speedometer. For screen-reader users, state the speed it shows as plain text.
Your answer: 180 km/h
